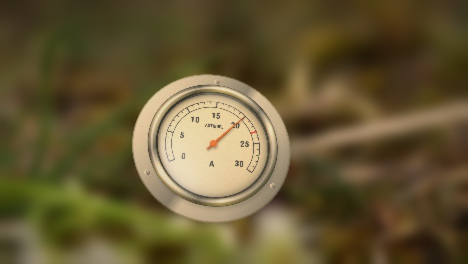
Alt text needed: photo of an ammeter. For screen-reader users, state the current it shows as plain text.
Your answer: 20 A
